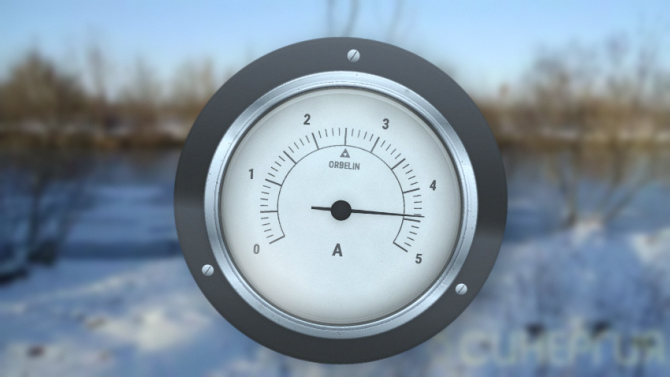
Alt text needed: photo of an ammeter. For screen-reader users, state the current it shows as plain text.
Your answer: 4.4 A
